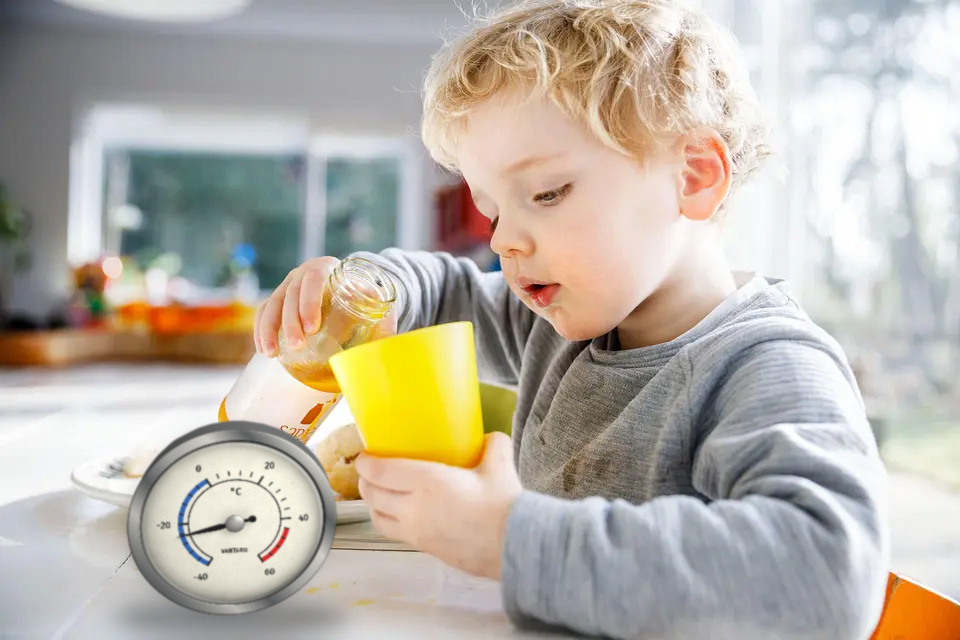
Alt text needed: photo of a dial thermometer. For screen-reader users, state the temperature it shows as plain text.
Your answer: -24 °C
